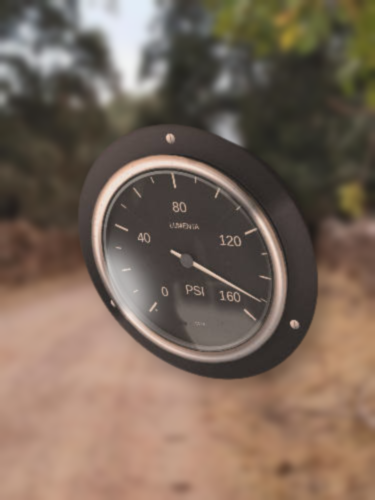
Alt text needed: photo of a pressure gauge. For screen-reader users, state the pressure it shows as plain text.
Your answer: 150 psi
